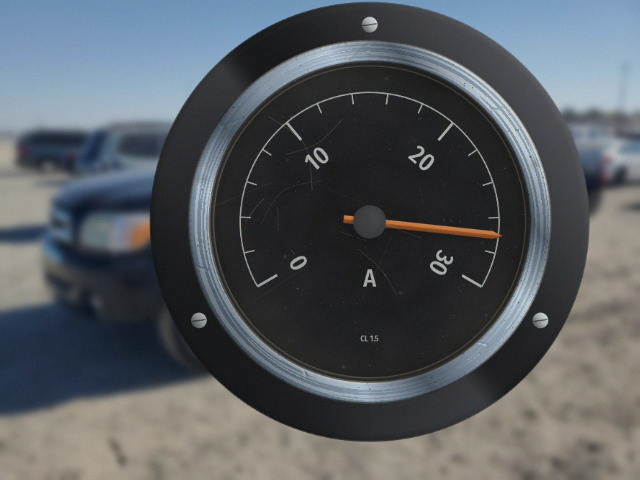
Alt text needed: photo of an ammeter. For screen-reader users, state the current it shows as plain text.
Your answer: 27 A
